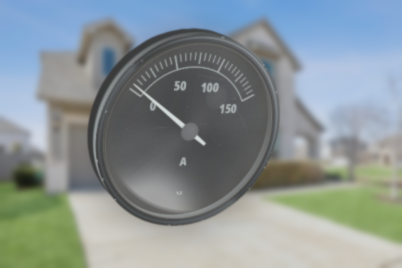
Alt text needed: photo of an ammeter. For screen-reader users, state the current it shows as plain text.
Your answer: 5 A
